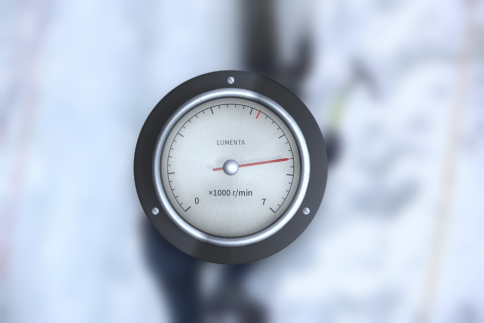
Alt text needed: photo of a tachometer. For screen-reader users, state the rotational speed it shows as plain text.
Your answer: 5600 rpm
